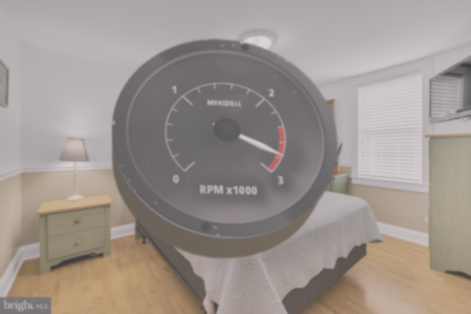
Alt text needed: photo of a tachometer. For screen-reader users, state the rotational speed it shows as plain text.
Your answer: 2800 rpm
